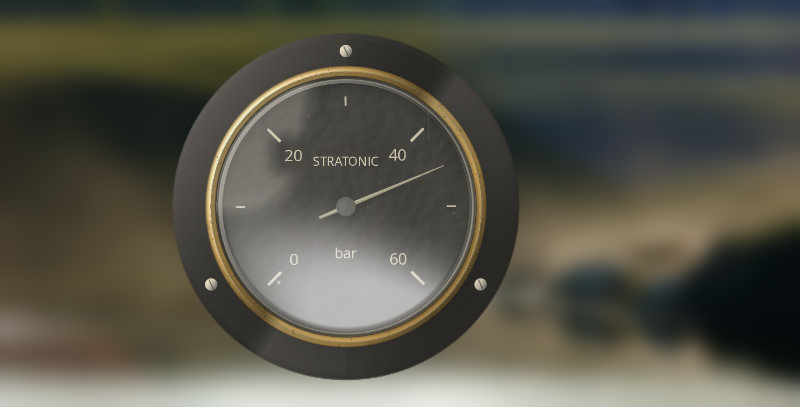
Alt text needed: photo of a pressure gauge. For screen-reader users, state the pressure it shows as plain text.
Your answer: 45 bar
